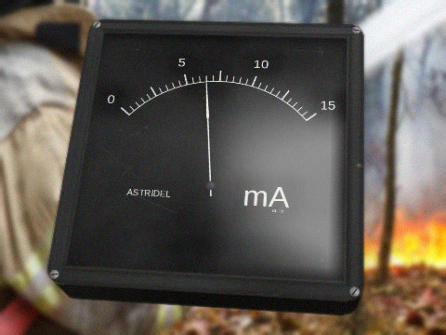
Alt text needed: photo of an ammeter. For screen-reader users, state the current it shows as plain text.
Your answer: 6.5 mA
